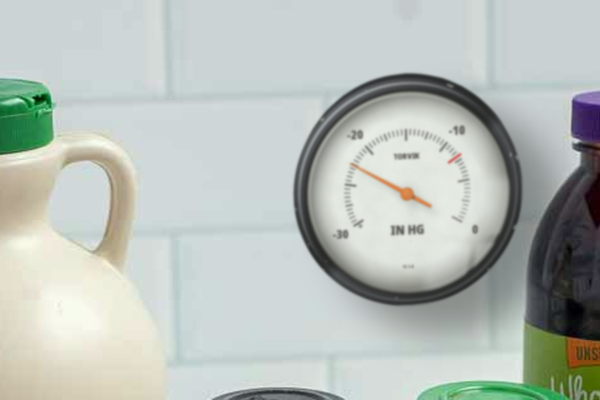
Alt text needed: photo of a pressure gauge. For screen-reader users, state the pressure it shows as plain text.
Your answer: -22.5 inHg
